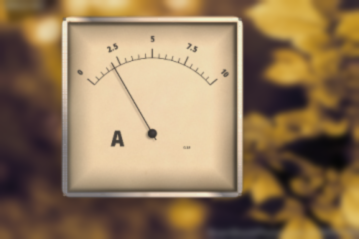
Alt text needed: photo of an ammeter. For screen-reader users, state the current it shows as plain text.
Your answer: 2 A
